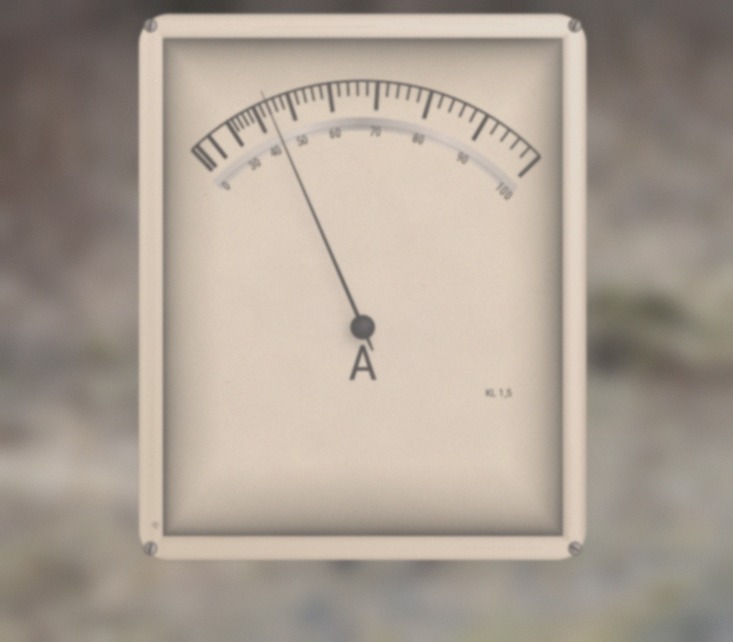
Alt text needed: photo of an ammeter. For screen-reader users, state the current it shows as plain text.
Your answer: 44 A
